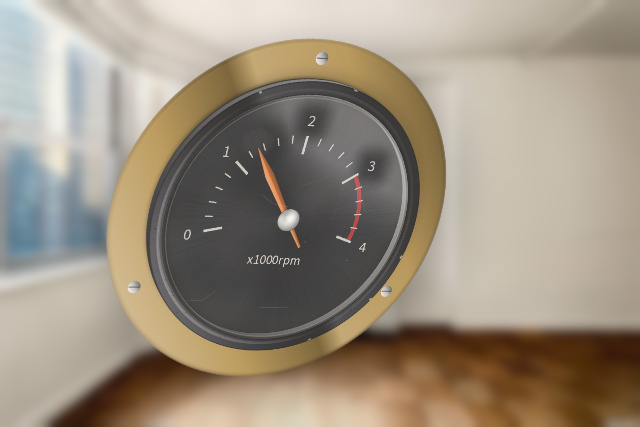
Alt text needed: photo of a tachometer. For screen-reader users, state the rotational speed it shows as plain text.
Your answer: 1300 rpm
